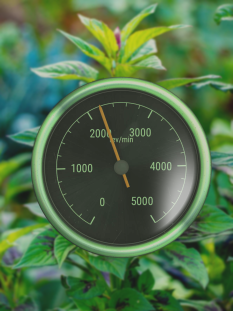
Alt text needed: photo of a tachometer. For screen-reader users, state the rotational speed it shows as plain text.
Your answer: 2200 rpm
